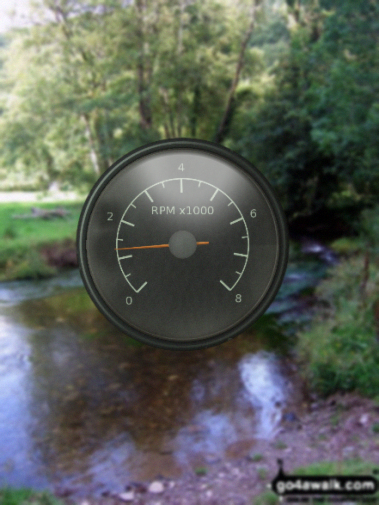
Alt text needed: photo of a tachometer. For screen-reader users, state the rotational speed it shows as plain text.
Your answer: 1250 rpm
